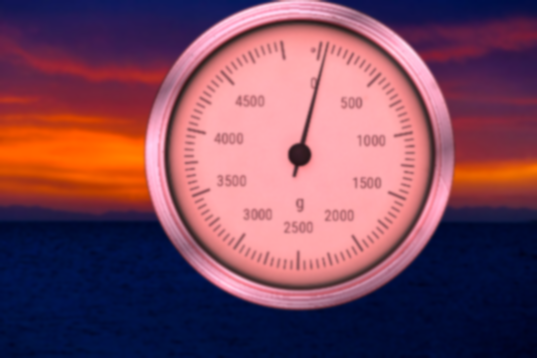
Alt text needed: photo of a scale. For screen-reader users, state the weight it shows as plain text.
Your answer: 50 g
